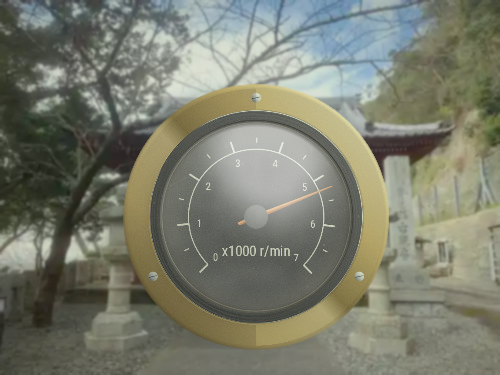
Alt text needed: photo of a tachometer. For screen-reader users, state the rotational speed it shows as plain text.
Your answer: 5250 rpm
